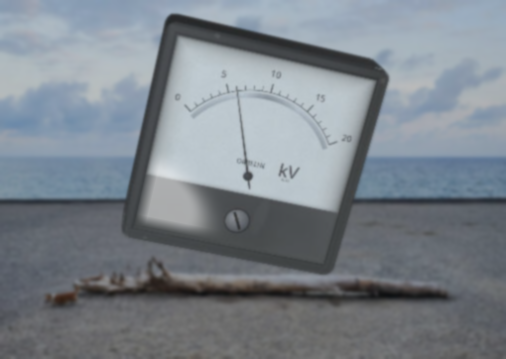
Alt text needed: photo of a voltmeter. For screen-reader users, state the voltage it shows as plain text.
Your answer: 6 kV
